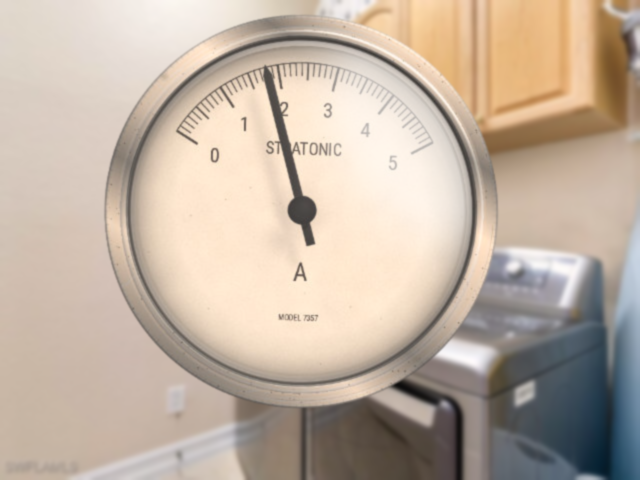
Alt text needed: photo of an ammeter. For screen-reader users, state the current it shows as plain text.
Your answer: 1.8 A
